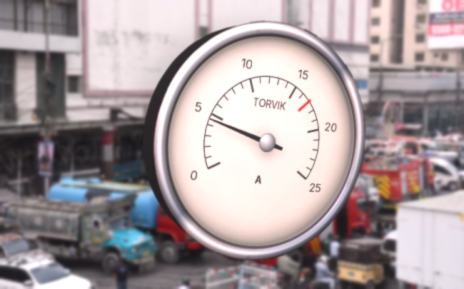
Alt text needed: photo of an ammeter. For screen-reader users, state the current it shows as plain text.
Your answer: 4.5 A
